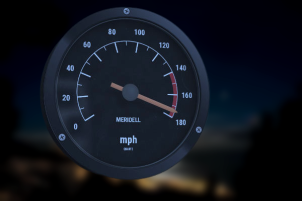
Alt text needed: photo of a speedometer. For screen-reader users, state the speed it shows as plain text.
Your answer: 175 mph
